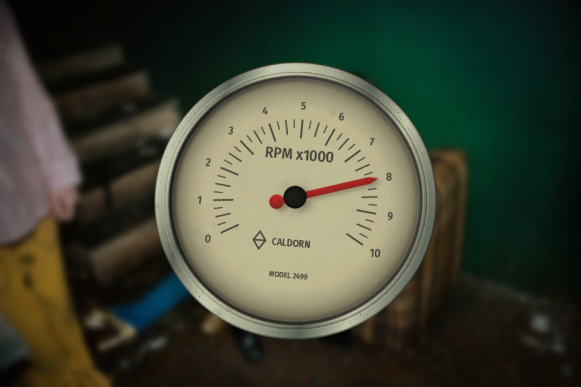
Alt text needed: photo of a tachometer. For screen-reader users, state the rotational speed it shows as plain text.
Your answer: 8000 rpm
